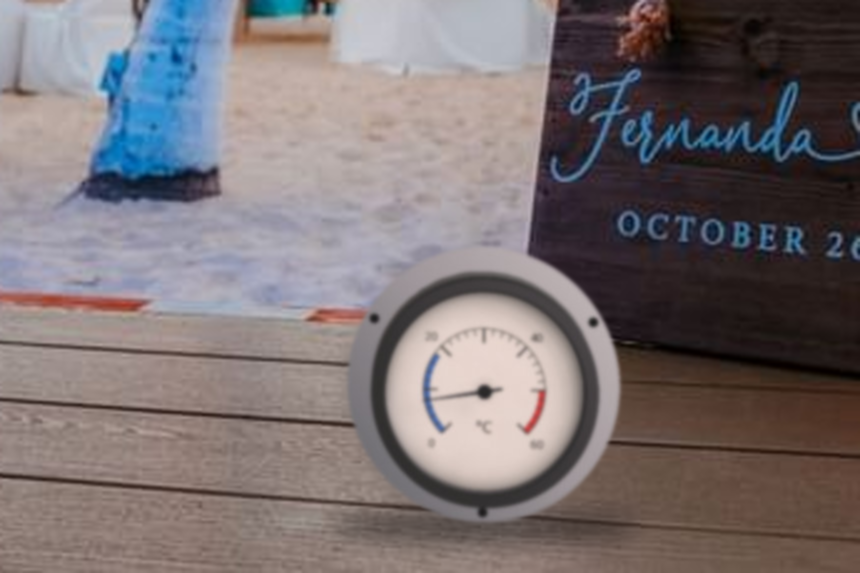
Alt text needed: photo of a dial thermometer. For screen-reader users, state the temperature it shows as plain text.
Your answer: 8 °C
